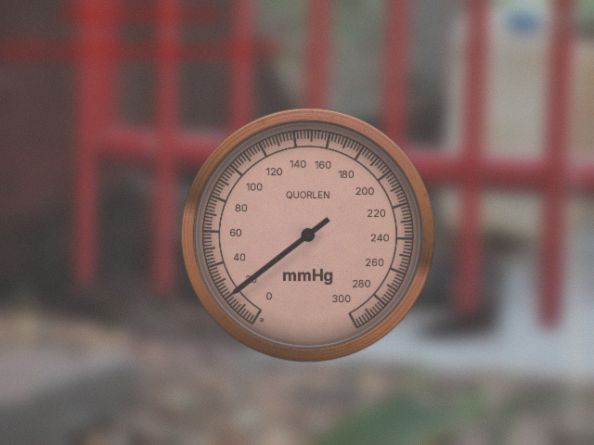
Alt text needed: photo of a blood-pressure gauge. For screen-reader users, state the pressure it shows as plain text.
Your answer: 20 mmHg
